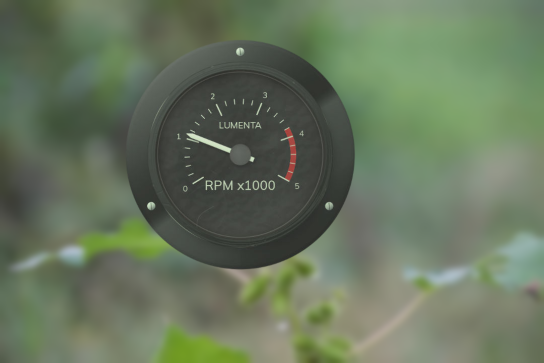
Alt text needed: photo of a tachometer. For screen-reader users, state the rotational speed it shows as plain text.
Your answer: 1100 rpm
